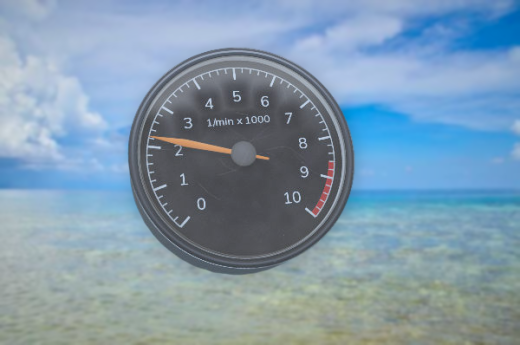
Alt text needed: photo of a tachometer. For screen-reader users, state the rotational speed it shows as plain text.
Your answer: 2200 rpm
